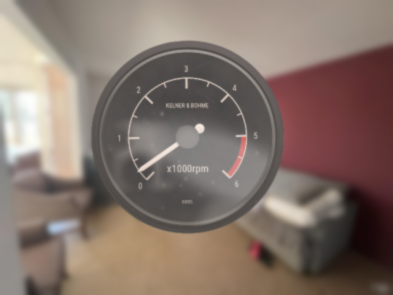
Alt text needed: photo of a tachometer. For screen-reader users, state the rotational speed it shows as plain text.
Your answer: 250 rpm
